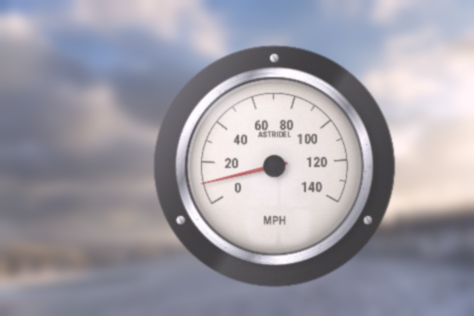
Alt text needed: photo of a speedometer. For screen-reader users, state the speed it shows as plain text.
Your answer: 10 mph
